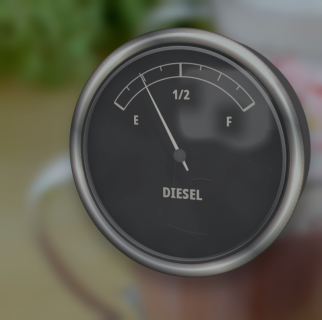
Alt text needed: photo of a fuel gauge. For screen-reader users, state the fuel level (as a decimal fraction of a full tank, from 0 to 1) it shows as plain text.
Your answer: 0.25
